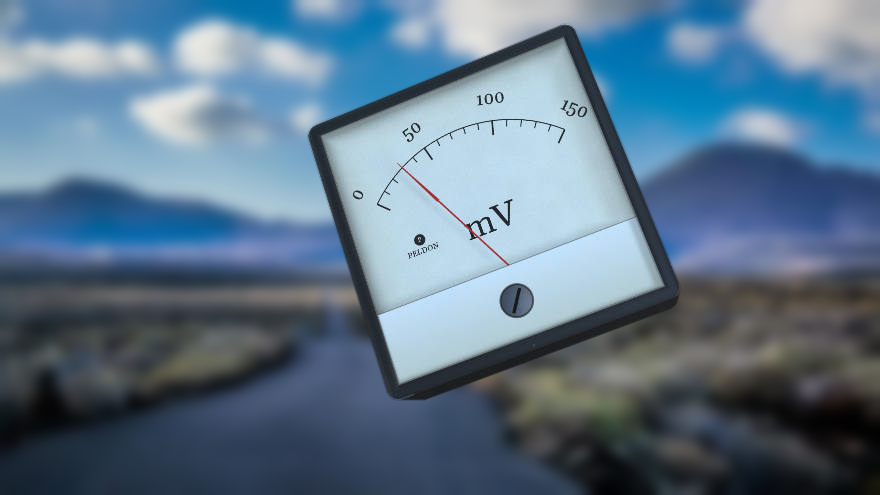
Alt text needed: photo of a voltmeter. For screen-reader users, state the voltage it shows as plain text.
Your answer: 30 mV
